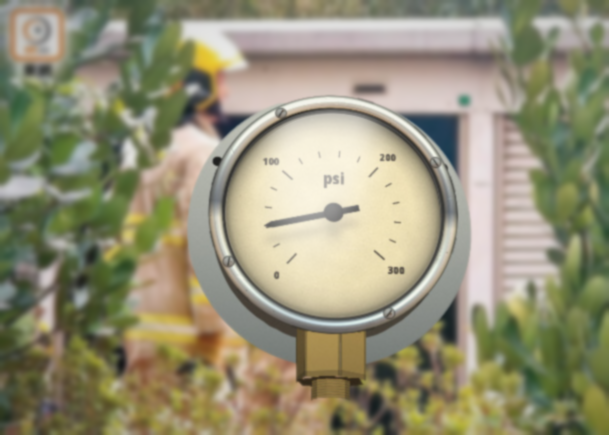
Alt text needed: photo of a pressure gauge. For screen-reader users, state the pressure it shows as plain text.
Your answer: 40 psi
